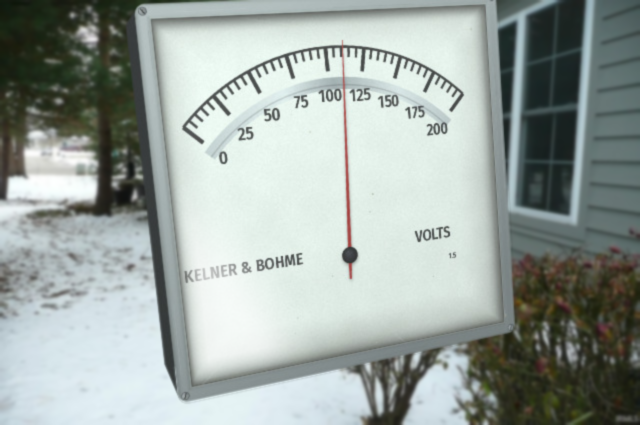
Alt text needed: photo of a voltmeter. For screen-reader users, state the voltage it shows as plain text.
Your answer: 110 V
